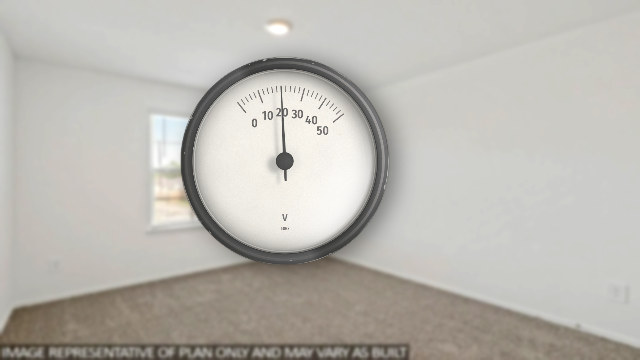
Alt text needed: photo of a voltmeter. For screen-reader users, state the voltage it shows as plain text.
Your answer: 20 V
